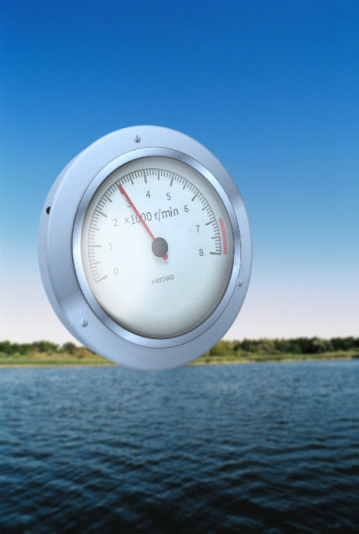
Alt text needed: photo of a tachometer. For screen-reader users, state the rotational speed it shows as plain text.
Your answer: 3000 rpm
